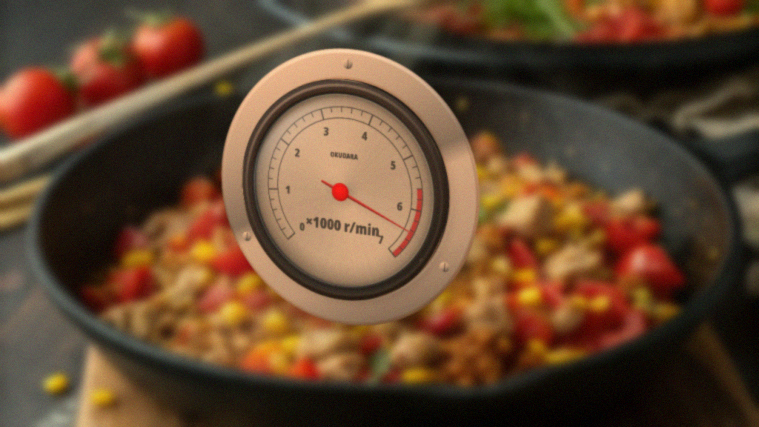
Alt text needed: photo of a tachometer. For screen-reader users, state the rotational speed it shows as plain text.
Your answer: 6400 rpm
